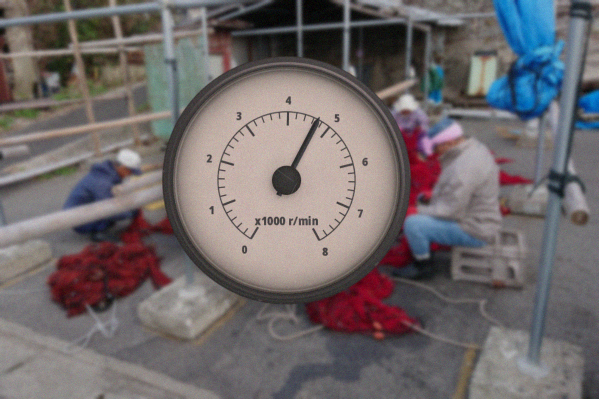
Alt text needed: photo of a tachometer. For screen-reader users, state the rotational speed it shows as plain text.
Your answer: 4700 rpm
